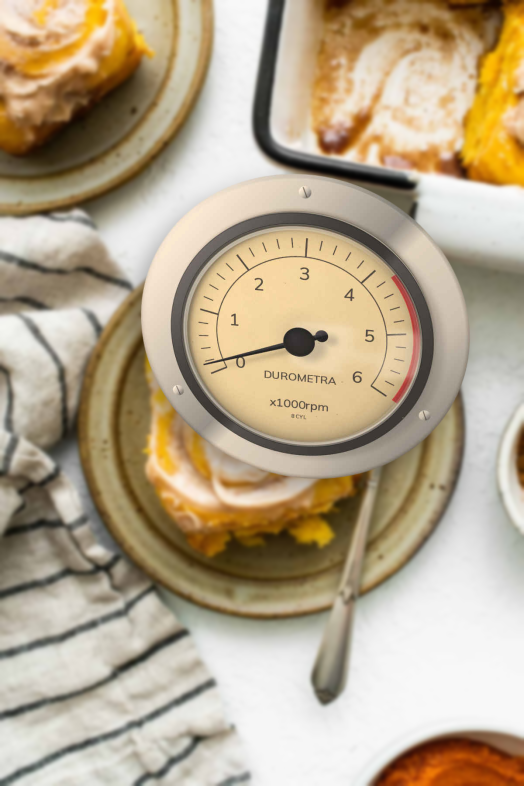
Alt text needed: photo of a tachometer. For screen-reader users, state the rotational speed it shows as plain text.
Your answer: 200 rpm
